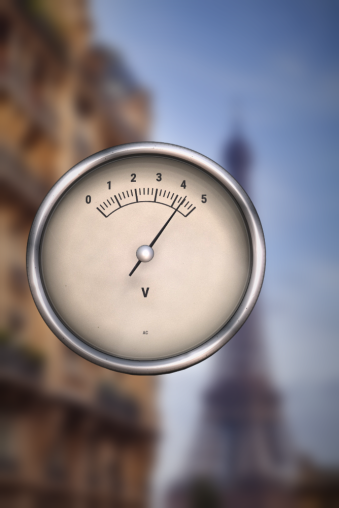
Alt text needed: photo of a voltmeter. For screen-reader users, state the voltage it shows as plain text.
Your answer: 4.4 V
